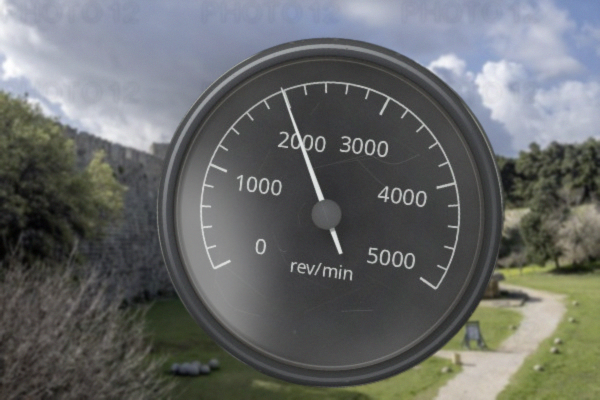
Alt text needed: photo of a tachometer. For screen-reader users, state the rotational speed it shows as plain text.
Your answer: 2000 rpm
